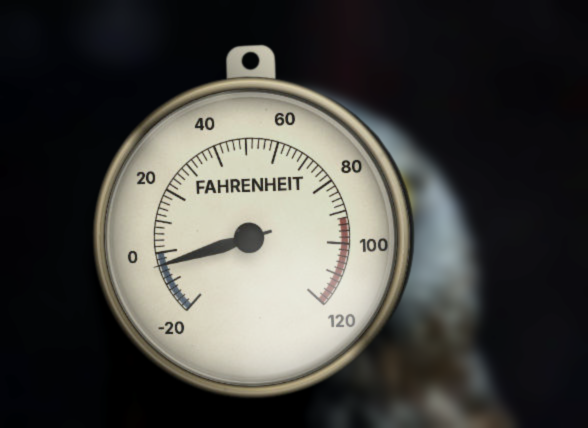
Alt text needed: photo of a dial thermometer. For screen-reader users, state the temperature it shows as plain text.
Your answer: -4 °F
